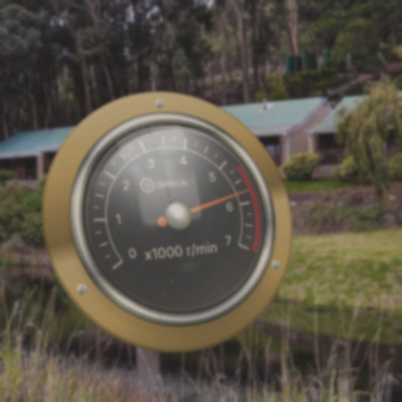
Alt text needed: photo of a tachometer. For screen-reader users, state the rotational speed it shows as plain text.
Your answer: 5750 rpm
